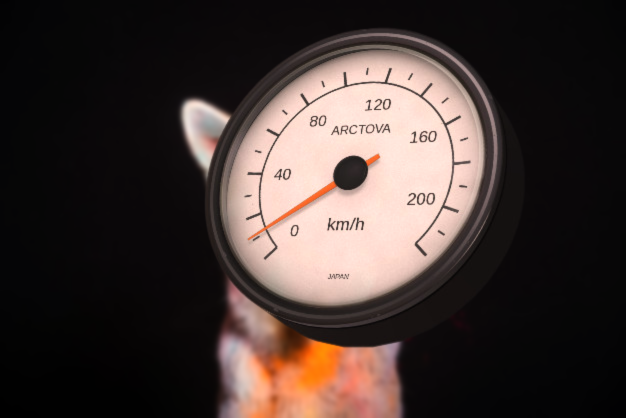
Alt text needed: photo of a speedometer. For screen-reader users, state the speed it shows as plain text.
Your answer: 10 km/h
